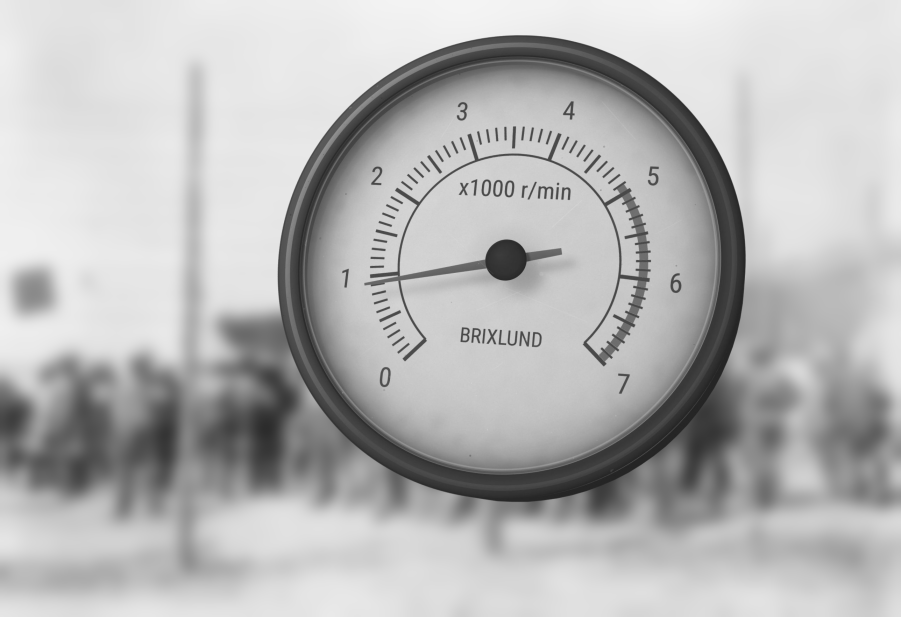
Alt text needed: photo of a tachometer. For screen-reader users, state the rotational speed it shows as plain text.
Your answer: 900 rpm
